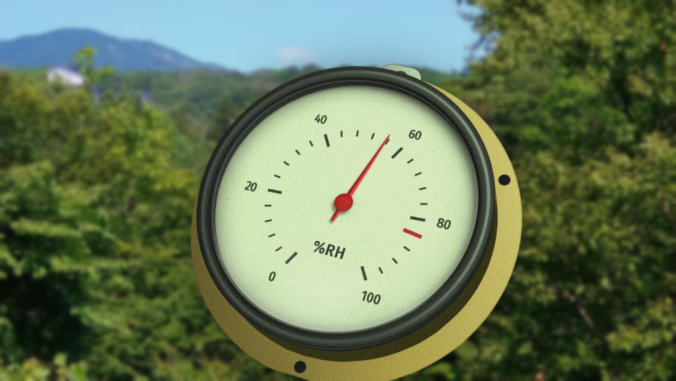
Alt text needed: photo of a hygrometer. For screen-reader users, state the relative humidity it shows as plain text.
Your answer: 56 %
